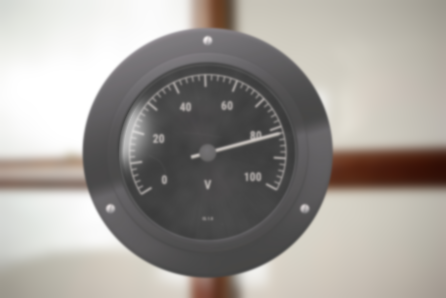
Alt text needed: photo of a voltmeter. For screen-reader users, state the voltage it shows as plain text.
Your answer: 82 V
